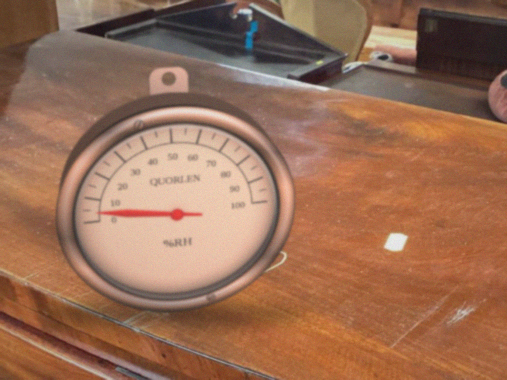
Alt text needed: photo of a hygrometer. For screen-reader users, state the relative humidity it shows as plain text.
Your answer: 5 %
